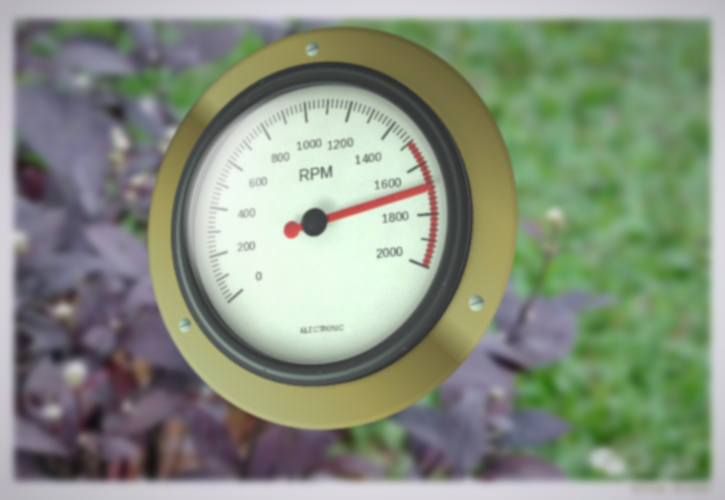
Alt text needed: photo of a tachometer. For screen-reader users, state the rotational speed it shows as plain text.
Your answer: 1700 rpm
